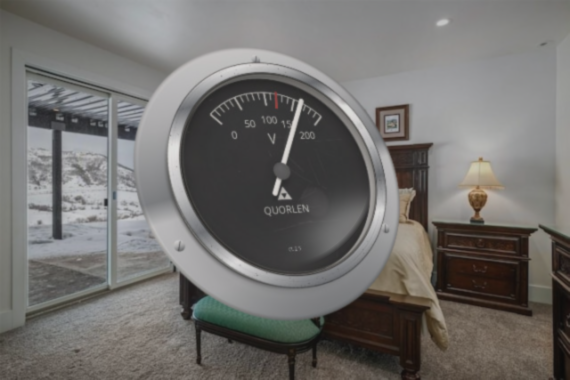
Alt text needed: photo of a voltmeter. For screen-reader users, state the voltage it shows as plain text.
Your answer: 160 V
